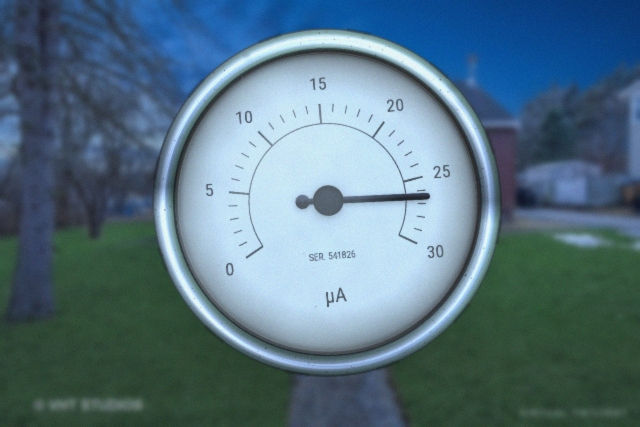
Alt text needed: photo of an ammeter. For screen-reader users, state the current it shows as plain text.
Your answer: 26.5 µA
